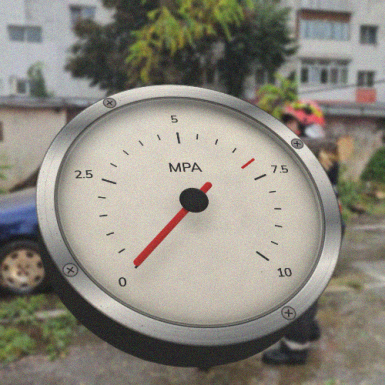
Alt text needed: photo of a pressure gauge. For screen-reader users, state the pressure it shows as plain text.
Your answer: 0 MPa
